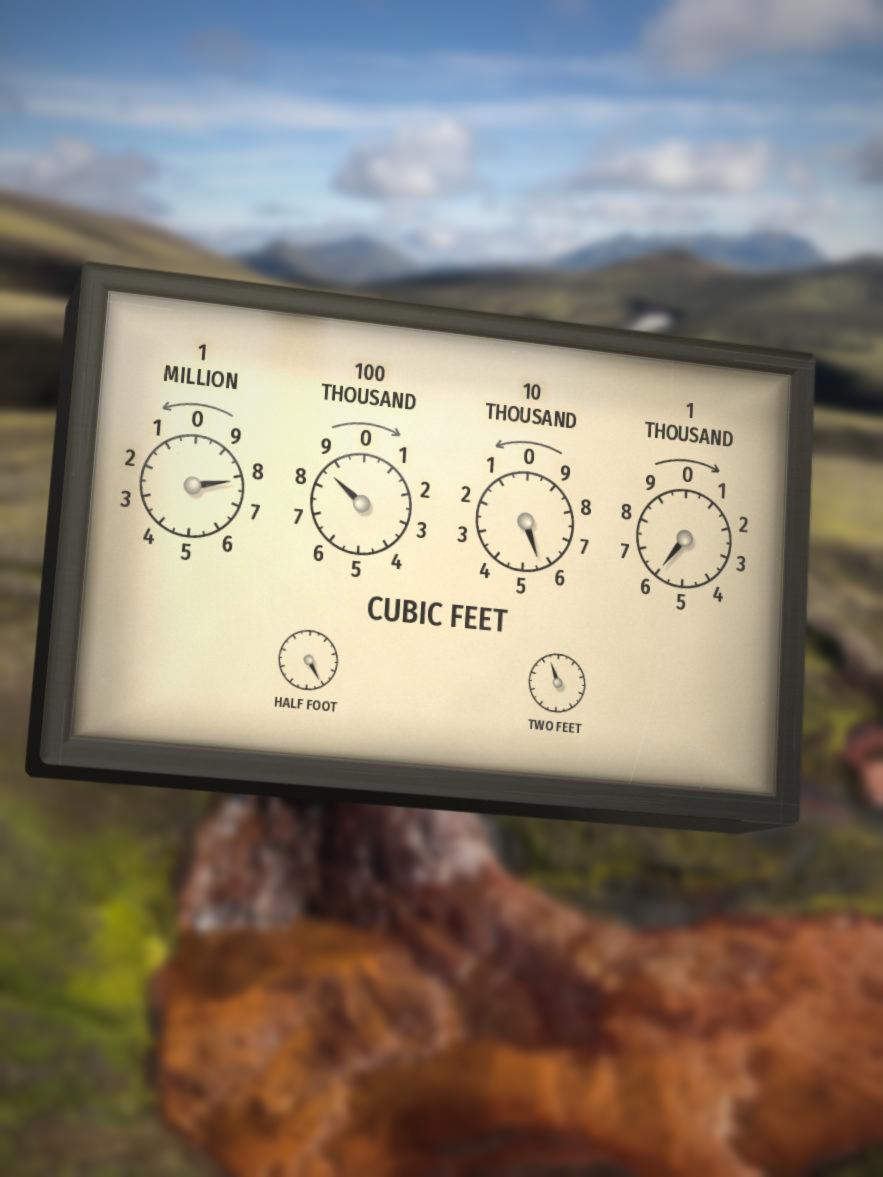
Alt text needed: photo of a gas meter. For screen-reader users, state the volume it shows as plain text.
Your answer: 785600 ft³
